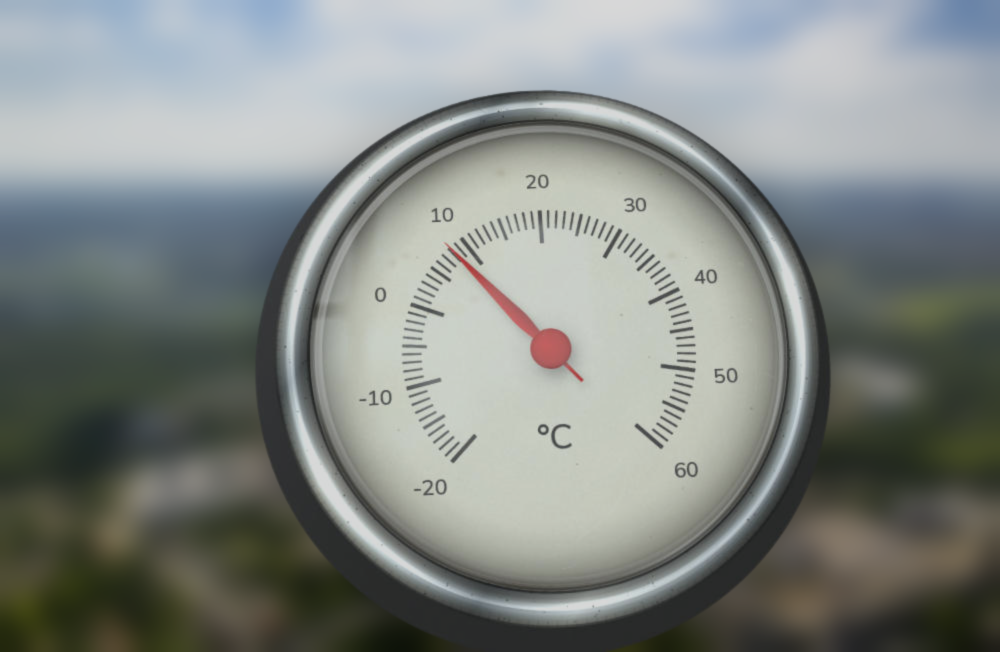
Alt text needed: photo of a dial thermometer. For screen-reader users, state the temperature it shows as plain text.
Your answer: 8 °C
